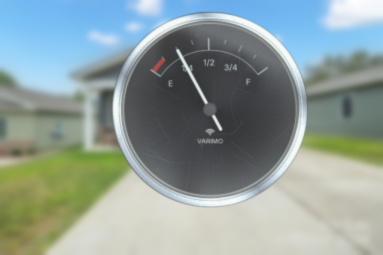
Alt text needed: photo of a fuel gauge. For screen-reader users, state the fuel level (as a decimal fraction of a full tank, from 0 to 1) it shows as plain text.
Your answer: 0.25
